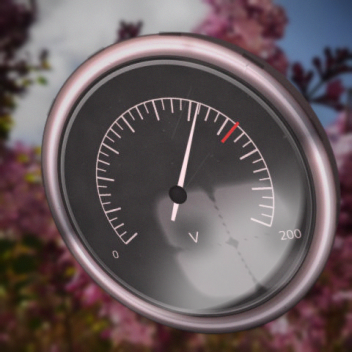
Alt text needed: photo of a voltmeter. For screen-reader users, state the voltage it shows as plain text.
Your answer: 125 V
